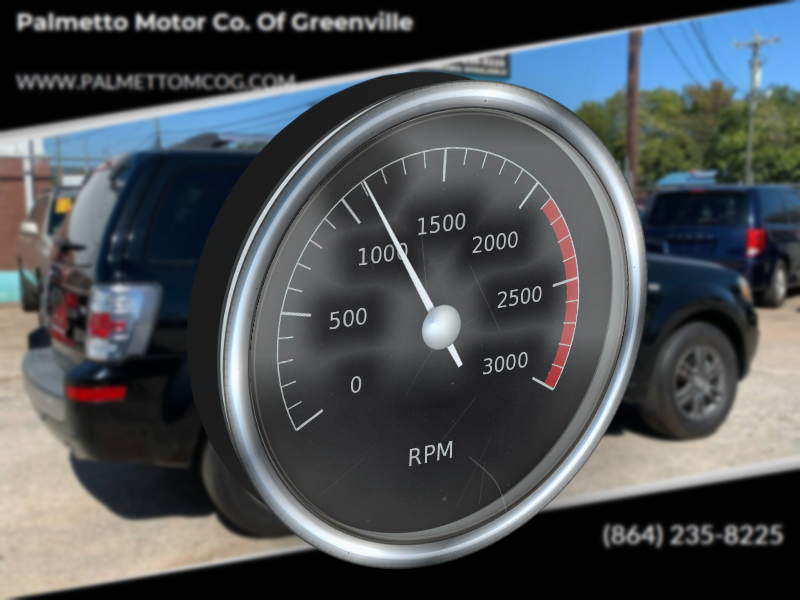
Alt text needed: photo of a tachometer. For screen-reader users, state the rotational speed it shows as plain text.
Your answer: 1100 rpm
